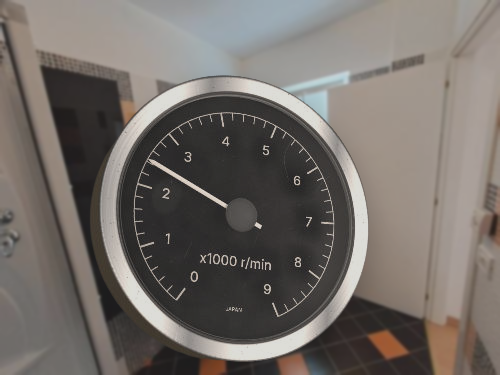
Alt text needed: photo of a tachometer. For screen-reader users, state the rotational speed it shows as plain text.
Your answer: 2400 rpm
